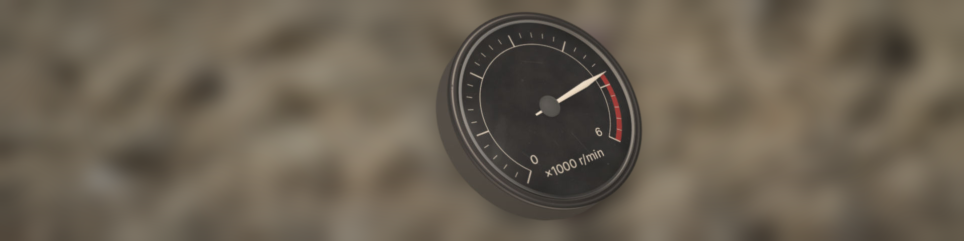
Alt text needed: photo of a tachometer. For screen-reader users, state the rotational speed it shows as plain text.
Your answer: 4800 rpm
